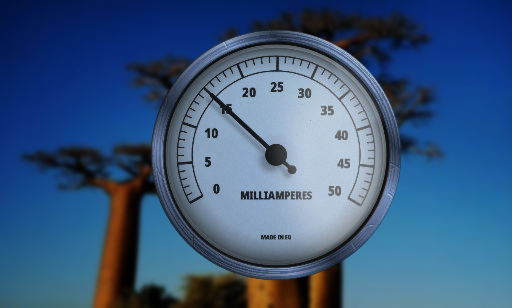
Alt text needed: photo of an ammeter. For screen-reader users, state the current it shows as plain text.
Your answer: 15 mA
